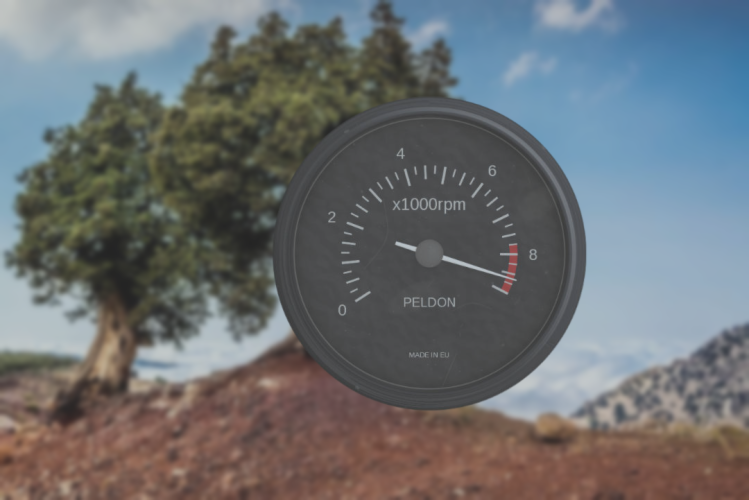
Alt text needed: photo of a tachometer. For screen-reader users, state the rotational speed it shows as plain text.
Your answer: 8625 rpm
